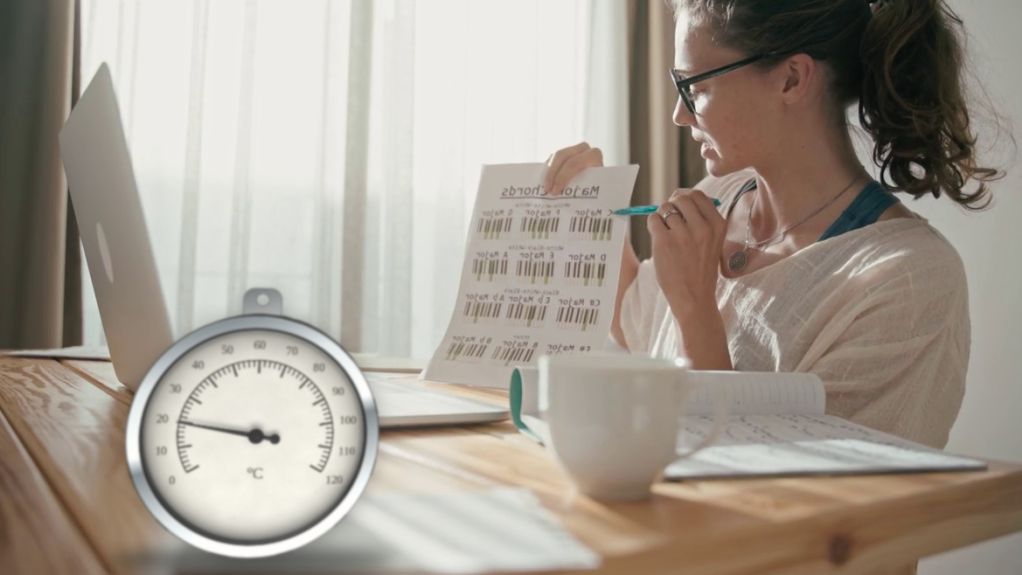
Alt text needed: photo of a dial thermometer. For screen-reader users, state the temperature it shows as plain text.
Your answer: 20 °C
